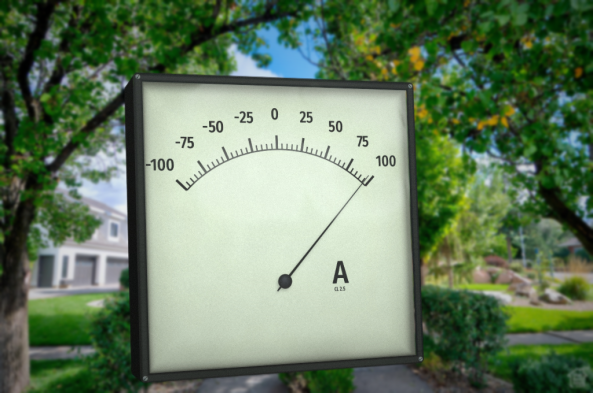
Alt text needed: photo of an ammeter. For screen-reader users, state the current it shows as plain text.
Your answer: 95 A
